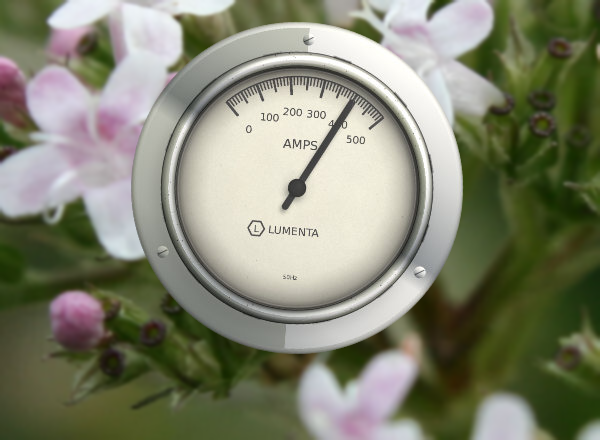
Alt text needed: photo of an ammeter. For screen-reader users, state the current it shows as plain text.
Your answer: 400 A
